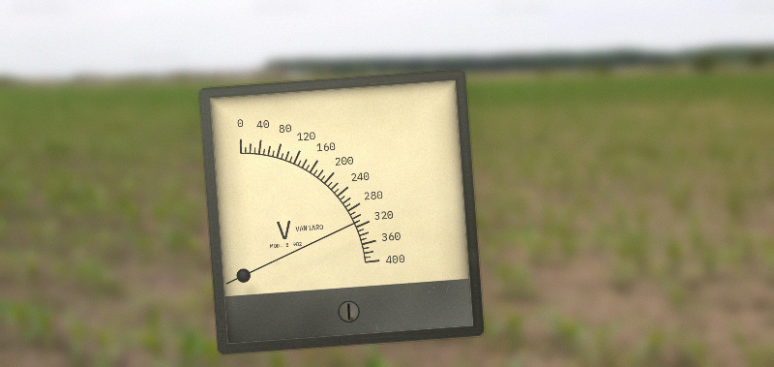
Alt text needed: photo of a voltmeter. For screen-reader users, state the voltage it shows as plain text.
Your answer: 310 V
